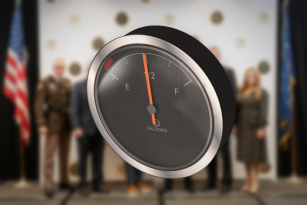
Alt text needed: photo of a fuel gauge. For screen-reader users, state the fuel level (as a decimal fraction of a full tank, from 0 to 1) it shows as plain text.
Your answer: 0.5
